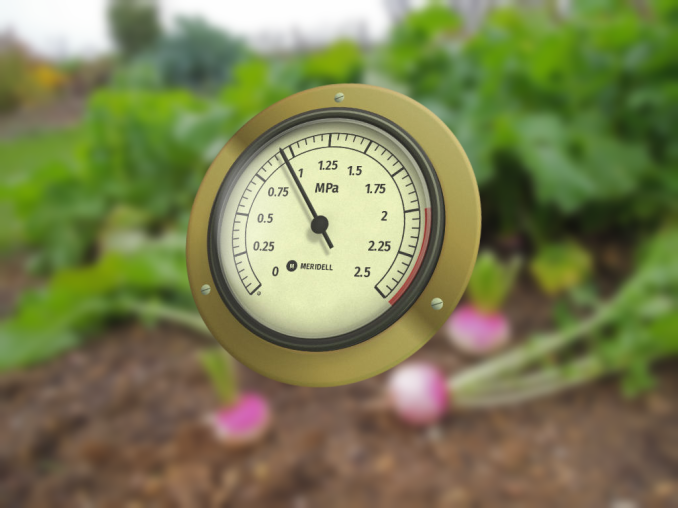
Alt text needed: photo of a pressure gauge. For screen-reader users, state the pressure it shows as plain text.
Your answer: 0.95 MPa
